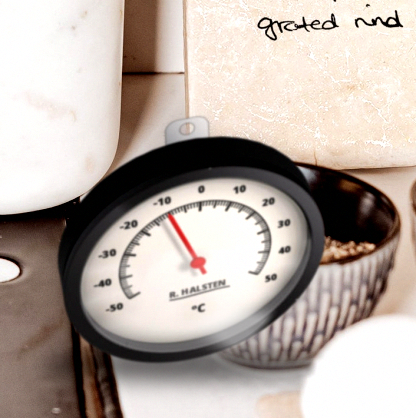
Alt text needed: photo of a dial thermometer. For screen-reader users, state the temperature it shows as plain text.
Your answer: -10 °C
